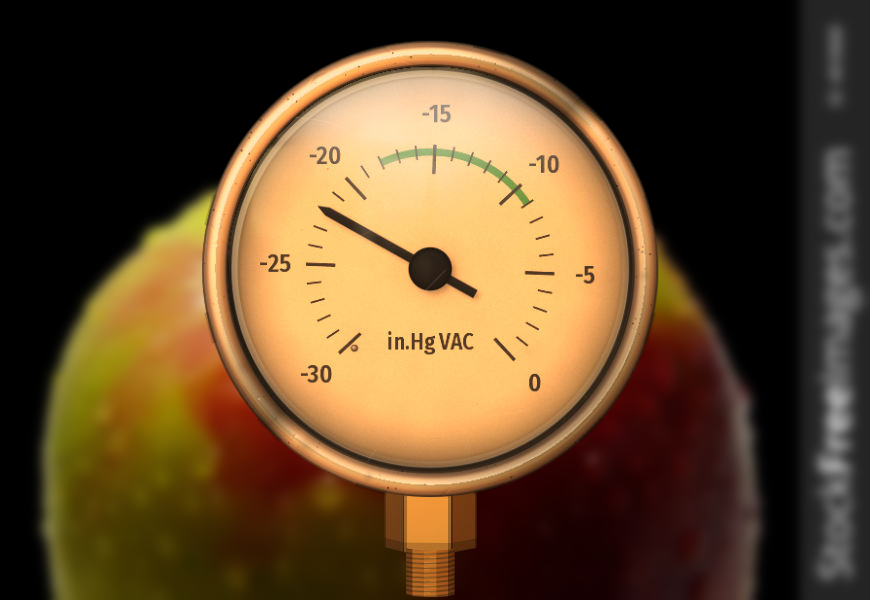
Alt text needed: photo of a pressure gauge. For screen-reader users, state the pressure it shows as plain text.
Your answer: -22 inHg
